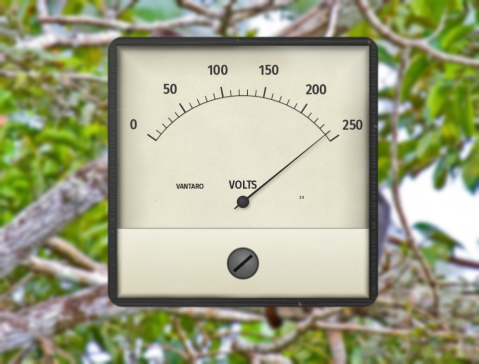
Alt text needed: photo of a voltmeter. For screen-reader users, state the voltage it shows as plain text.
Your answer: 240 V
